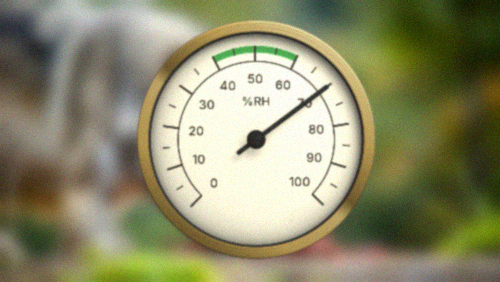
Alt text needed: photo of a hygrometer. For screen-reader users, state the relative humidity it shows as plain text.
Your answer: 70 %
